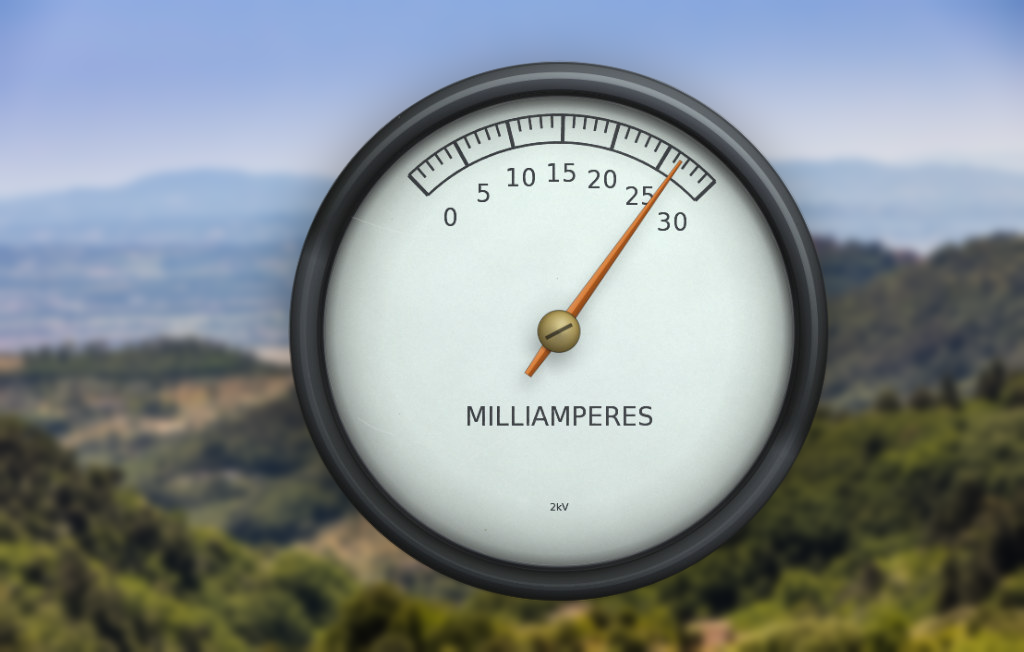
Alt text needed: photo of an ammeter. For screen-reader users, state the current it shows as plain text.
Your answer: 26.5 mA
